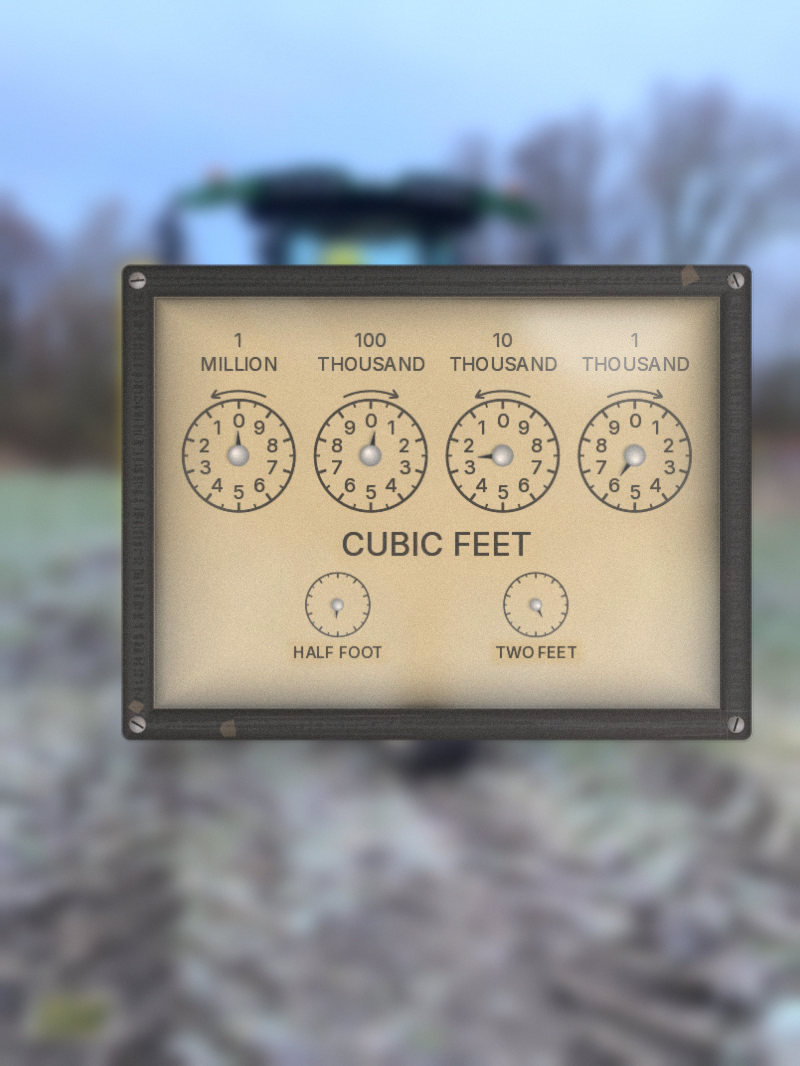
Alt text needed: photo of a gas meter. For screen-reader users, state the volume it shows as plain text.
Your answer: 2600 ft³
